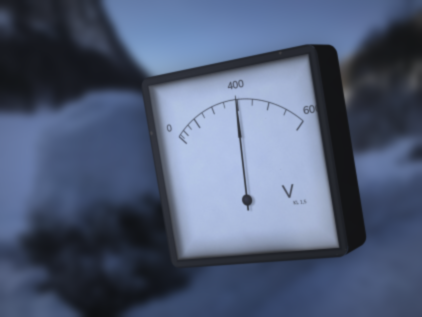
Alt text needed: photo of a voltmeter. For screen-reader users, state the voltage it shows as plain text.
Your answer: 400 V
